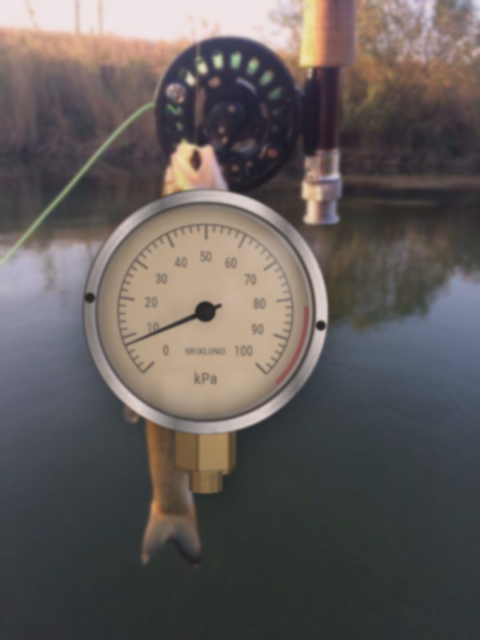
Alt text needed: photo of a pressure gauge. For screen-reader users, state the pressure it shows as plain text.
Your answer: 8 kPa
